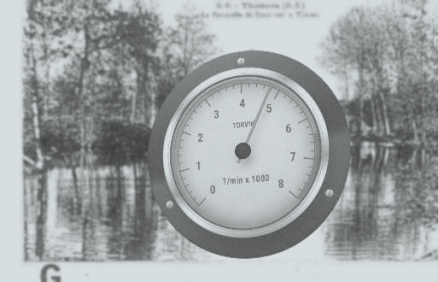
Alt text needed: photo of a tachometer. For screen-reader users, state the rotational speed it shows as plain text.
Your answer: 4800 rpm
